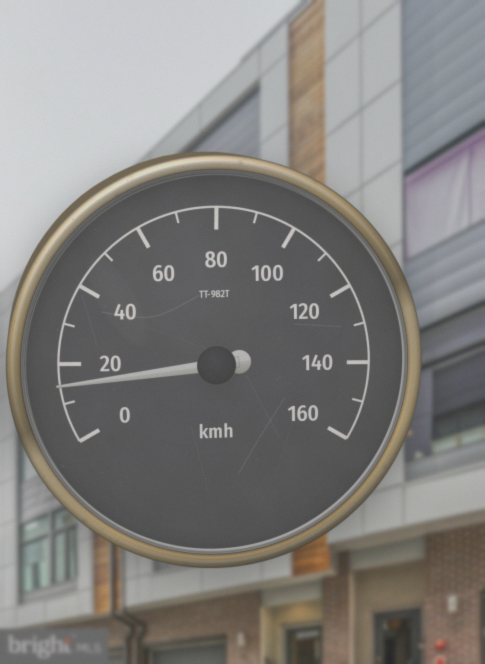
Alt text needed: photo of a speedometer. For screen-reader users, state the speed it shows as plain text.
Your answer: 15 km/h
